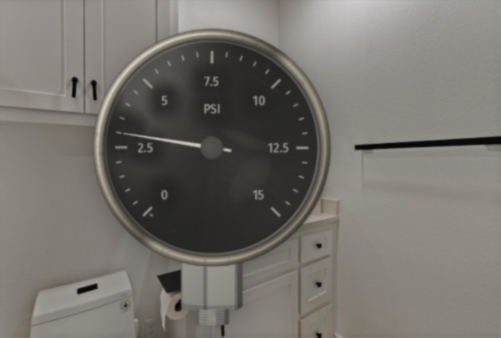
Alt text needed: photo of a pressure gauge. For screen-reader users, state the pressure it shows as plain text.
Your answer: 3 psi
